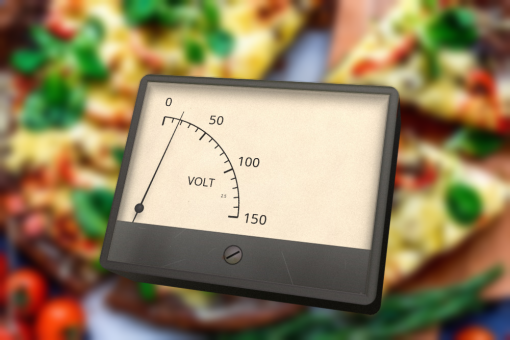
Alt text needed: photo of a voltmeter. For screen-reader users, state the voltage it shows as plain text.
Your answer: 20 V
